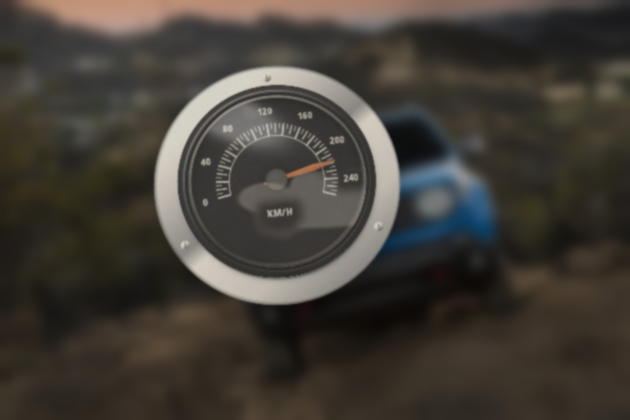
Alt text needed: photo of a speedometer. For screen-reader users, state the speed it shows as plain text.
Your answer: 220 km/h
